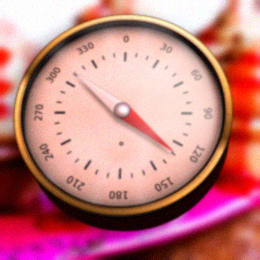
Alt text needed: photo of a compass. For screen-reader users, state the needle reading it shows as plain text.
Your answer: 130 °
